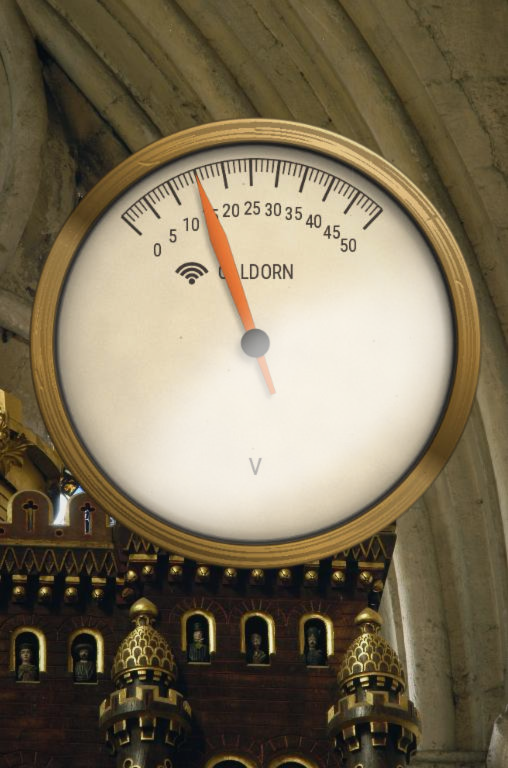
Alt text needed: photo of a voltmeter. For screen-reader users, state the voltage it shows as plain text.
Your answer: 15 V
